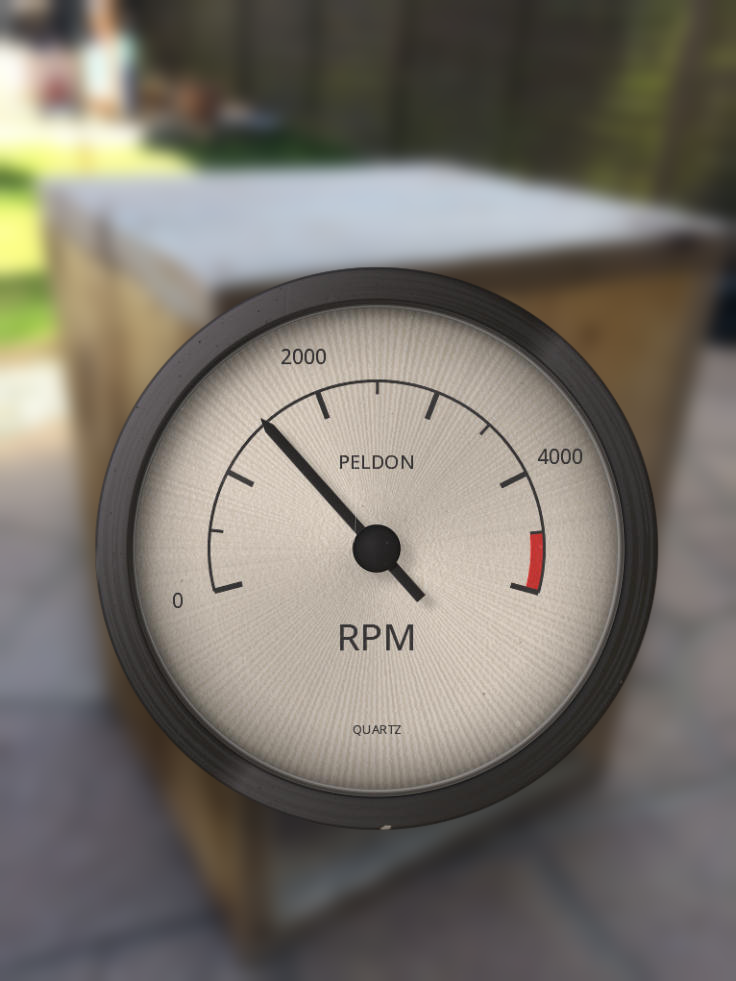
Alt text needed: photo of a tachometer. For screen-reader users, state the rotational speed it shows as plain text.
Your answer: 1500 rpm
